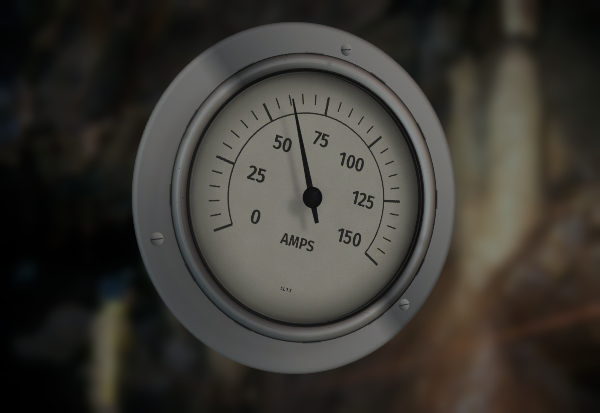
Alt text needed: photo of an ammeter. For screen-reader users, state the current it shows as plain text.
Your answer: 60 A
